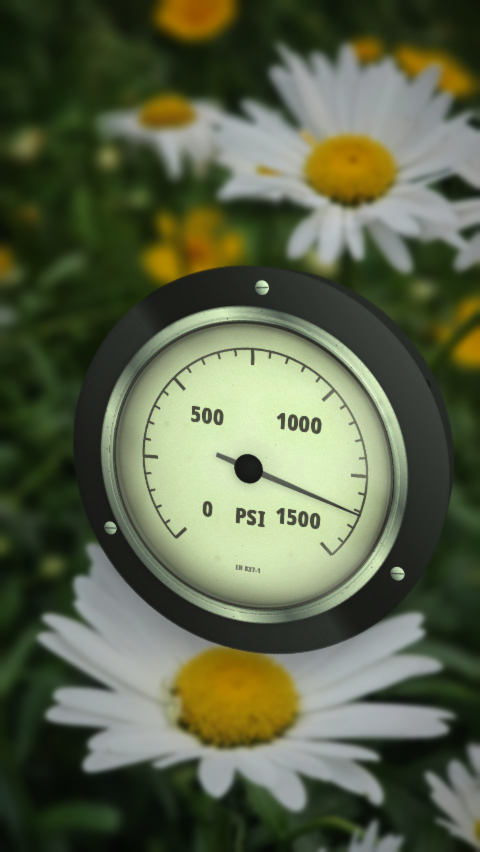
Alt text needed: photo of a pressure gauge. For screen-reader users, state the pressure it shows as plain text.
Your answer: 1350 psi
